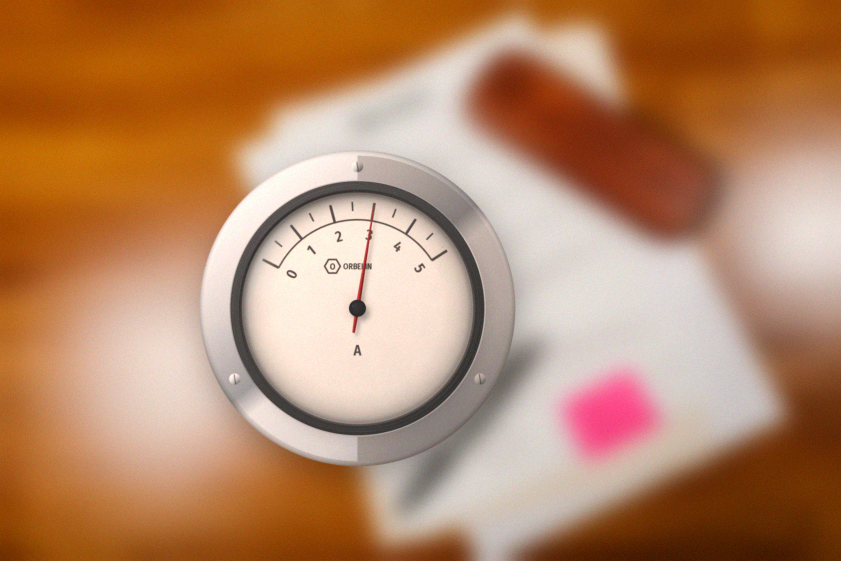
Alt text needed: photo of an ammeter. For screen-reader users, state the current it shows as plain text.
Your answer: 3 A
